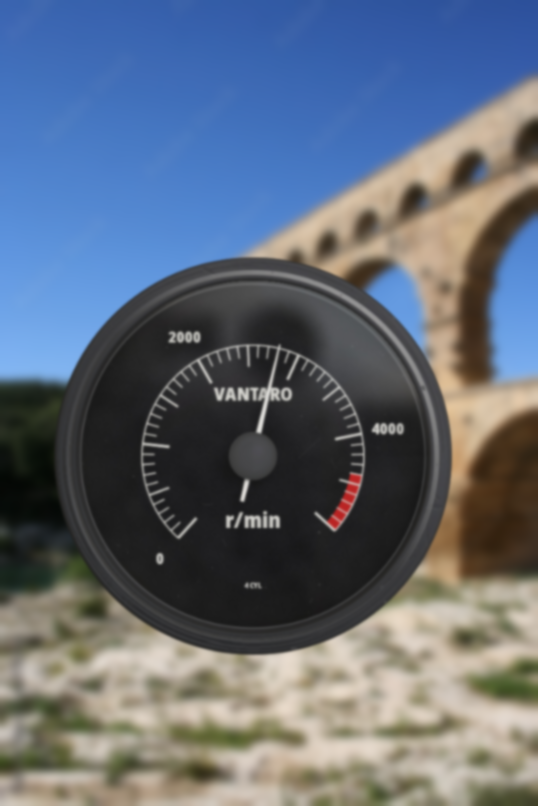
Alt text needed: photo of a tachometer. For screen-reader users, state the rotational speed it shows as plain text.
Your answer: 2800 rpm
